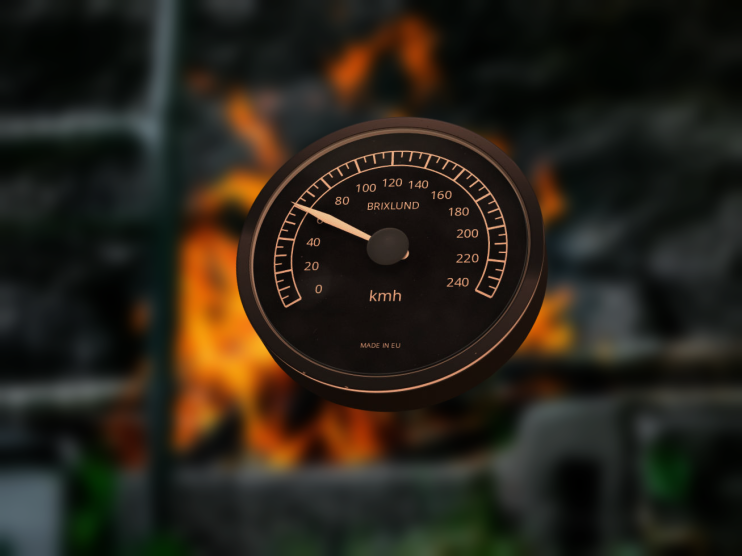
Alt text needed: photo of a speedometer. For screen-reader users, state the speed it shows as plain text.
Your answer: 60 km/h
